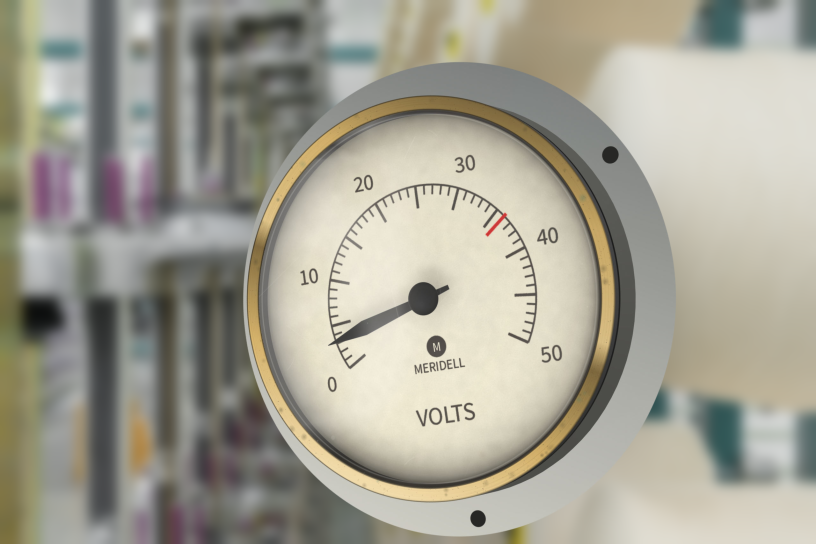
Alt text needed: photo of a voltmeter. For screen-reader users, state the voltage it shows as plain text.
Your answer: 3 V
